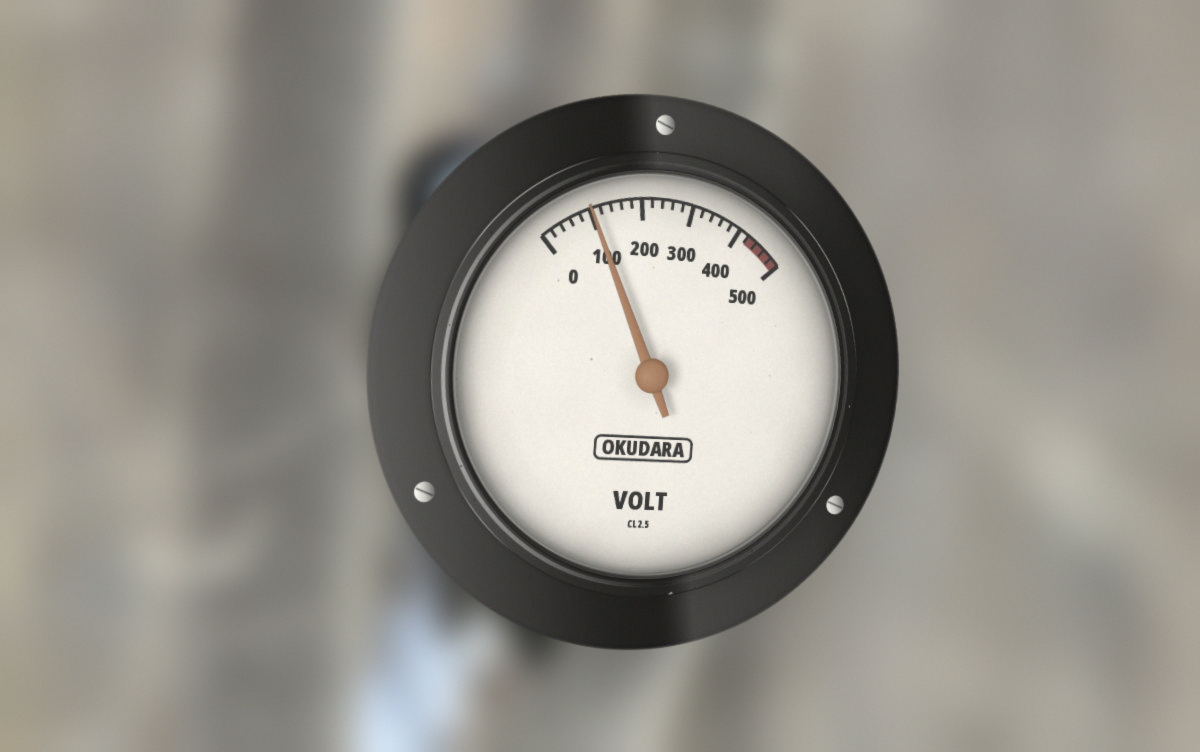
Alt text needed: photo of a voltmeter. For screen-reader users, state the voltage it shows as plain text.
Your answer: 100 V
